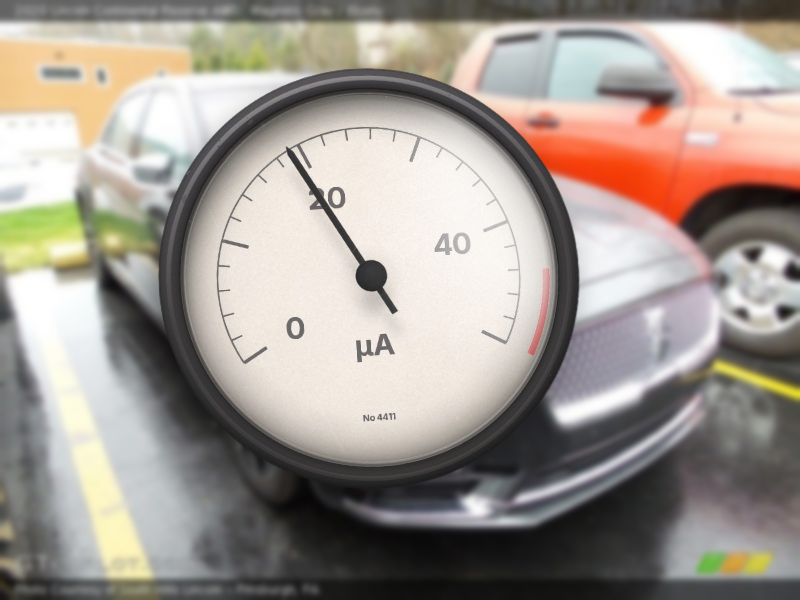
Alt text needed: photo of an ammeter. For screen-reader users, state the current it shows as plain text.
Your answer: 19 µA
